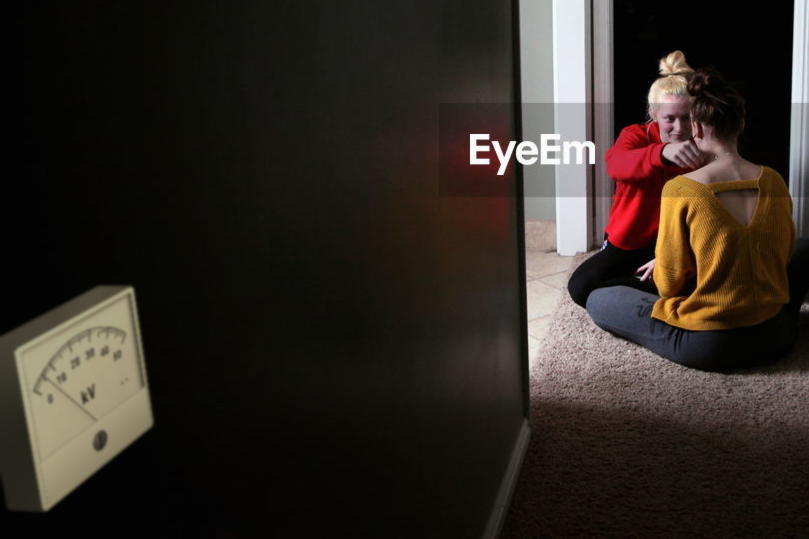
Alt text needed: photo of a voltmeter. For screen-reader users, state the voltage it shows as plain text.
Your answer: 5 kV
